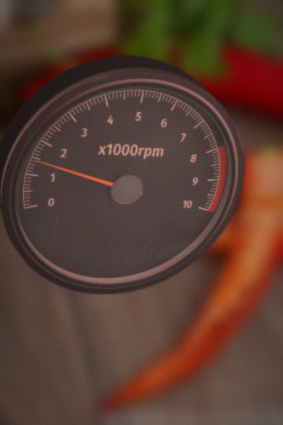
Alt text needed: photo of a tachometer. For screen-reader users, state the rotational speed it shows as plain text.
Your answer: 1500 rpm
